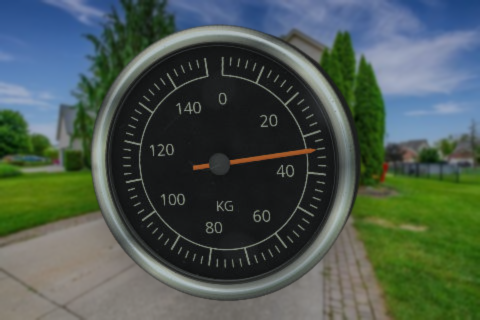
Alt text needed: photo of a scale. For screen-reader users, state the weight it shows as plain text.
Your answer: 34 kg
